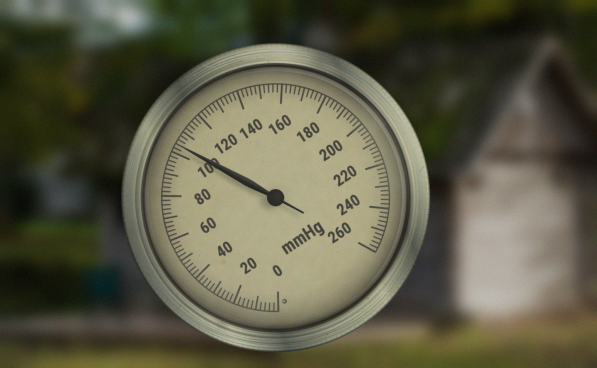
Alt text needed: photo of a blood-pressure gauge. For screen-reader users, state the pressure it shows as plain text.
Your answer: 104 mmHg
